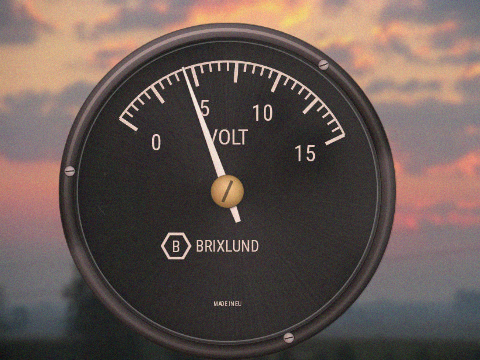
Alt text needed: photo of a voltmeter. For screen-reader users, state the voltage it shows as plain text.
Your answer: 4.5 V
